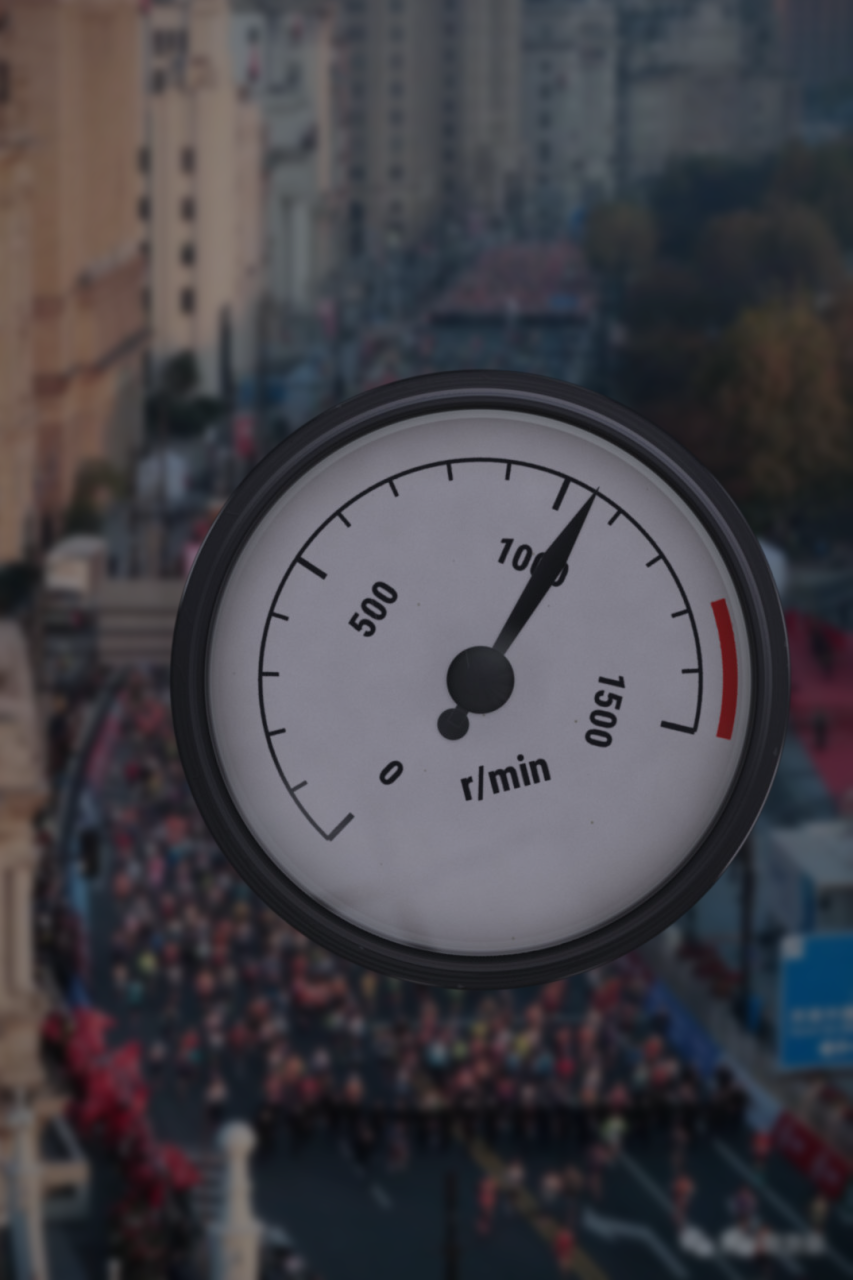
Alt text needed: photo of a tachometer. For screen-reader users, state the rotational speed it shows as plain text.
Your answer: 1050 rpm
